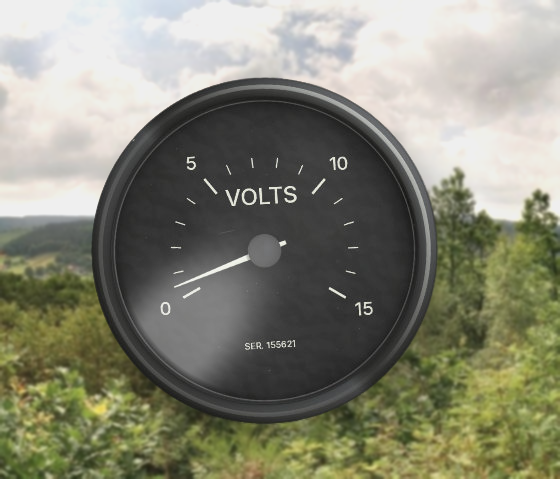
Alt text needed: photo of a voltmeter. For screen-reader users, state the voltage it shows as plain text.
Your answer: 0.5 V
